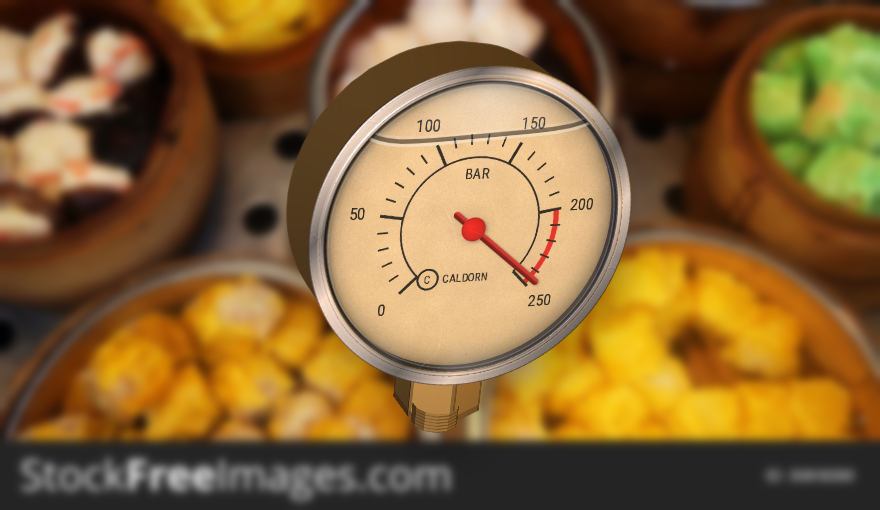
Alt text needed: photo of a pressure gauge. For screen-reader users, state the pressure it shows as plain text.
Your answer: 245 bar
